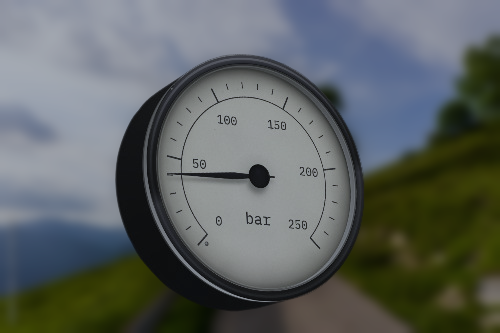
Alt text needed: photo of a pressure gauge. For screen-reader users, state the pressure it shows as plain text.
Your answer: 40 bar
